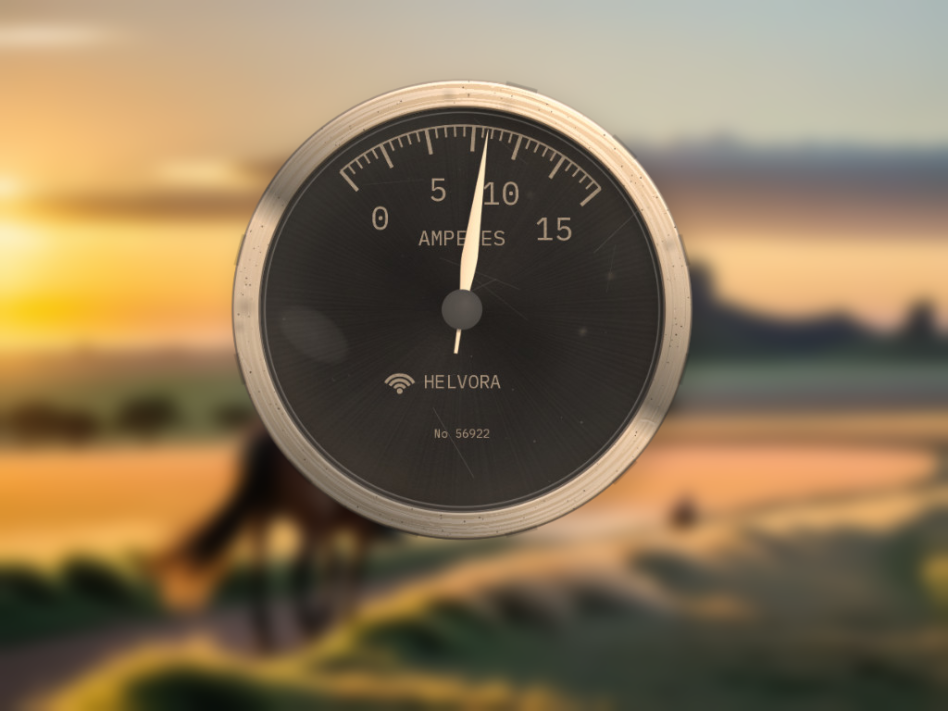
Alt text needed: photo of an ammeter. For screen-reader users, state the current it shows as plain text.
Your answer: 8.25 A
